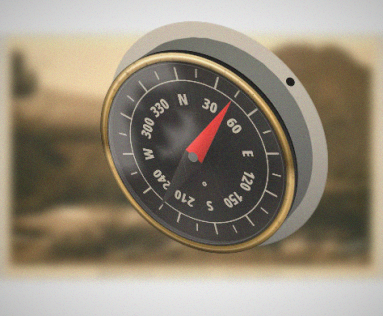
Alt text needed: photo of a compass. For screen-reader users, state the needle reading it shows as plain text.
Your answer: 45 °
